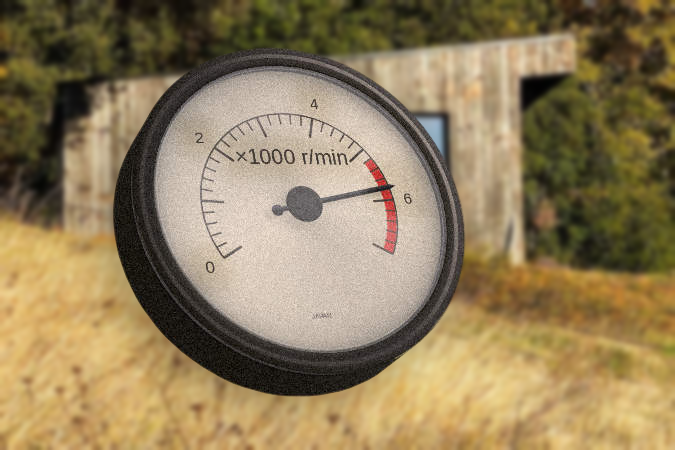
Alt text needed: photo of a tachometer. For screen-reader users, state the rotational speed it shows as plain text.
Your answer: 5800 rpm
